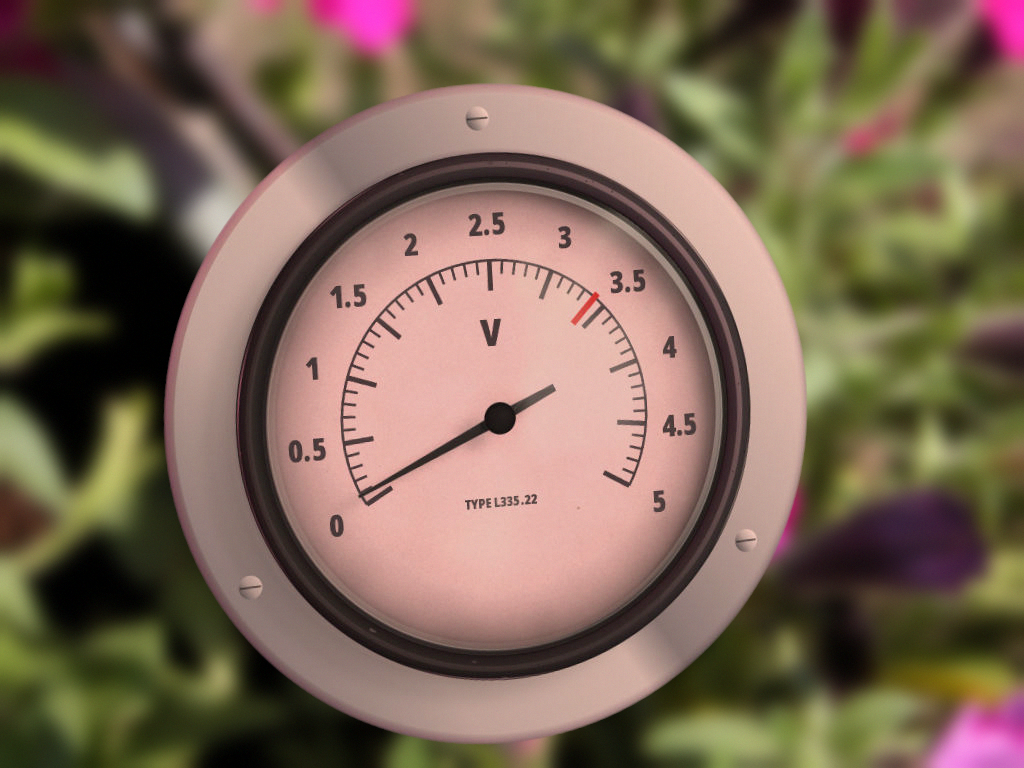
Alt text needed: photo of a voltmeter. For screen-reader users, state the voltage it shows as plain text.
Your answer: 0.1 V
